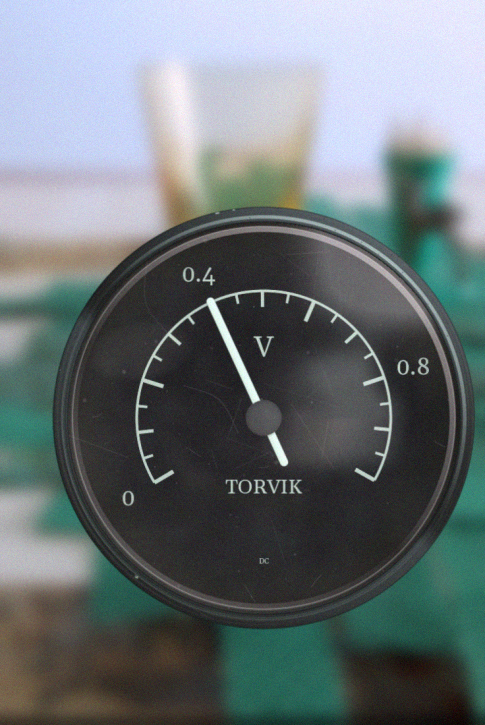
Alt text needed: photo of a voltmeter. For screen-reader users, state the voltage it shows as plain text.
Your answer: 0.4 V
